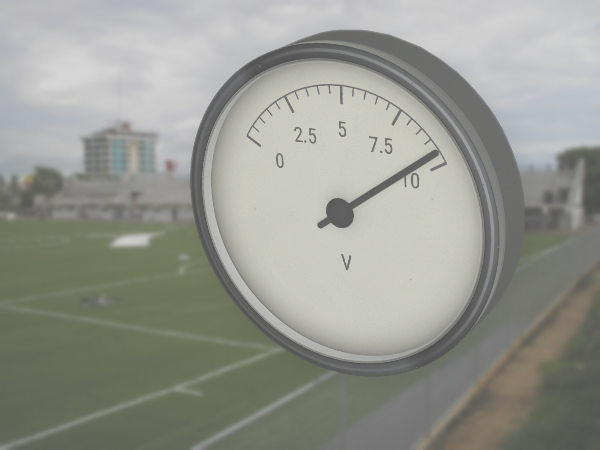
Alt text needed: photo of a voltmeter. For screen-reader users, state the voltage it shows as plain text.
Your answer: 9.5 V
